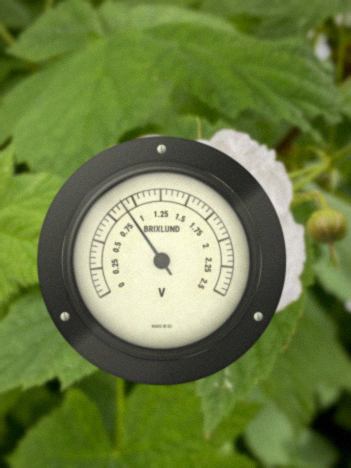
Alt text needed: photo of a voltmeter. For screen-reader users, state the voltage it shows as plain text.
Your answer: 0.9 V
